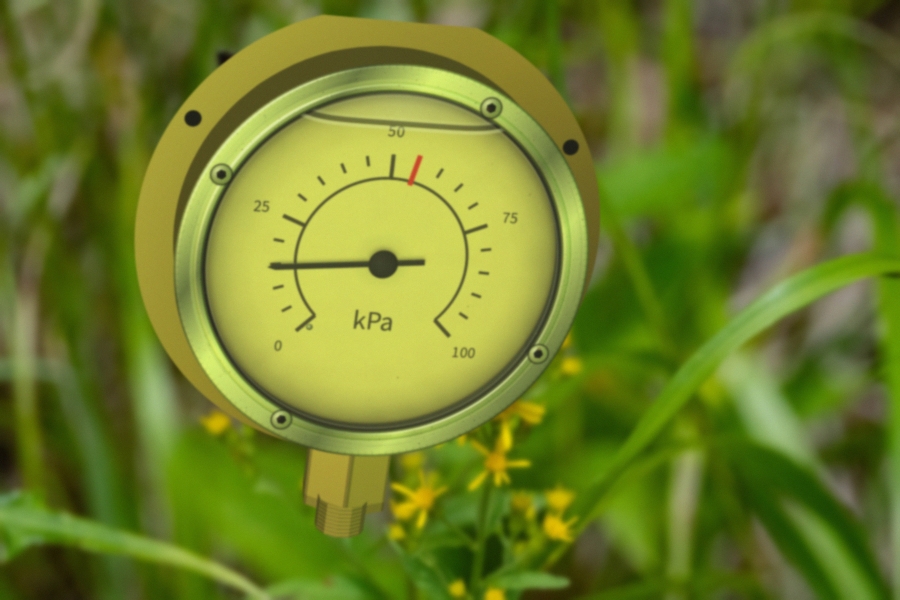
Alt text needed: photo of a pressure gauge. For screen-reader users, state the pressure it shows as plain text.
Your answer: 15 kPa
